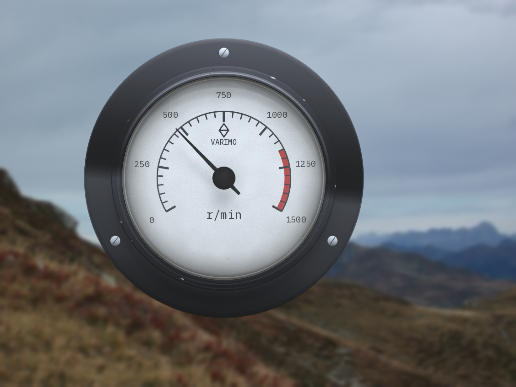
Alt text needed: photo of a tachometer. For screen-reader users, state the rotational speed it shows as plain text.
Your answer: 475 rpm
